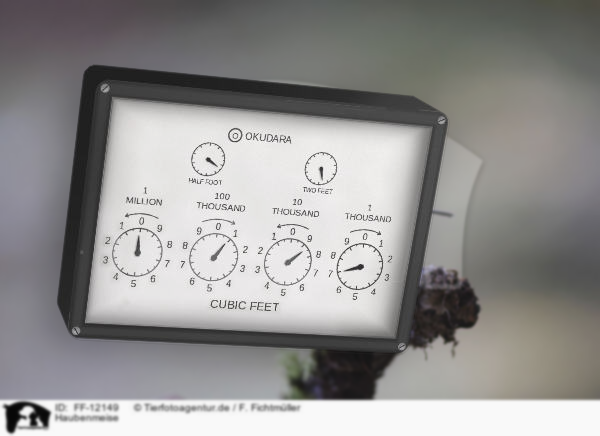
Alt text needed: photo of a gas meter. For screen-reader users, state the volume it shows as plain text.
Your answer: 8700 ft³
